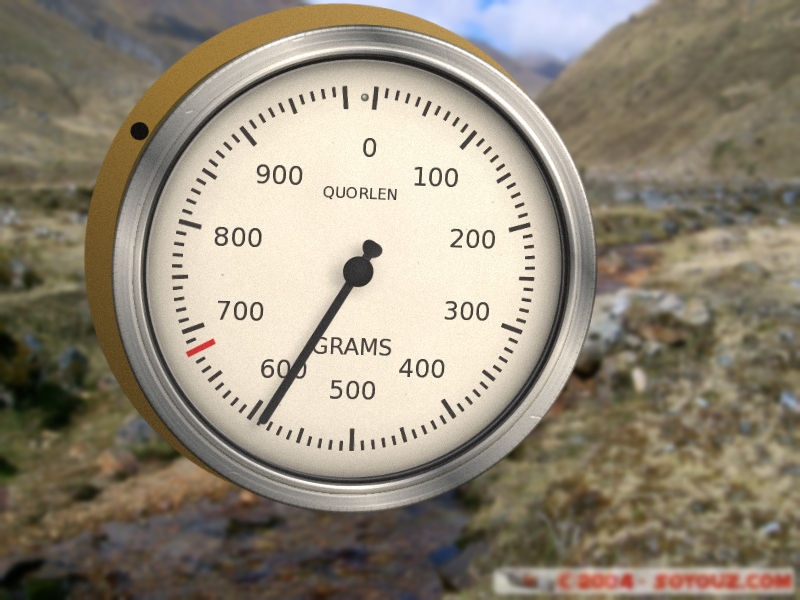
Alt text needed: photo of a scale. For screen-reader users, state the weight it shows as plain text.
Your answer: 590 g
